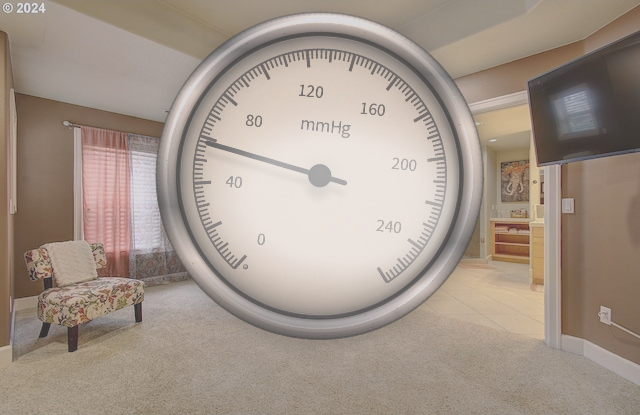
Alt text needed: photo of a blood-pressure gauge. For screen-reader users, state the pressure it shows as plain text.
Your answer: 58 mmHg
